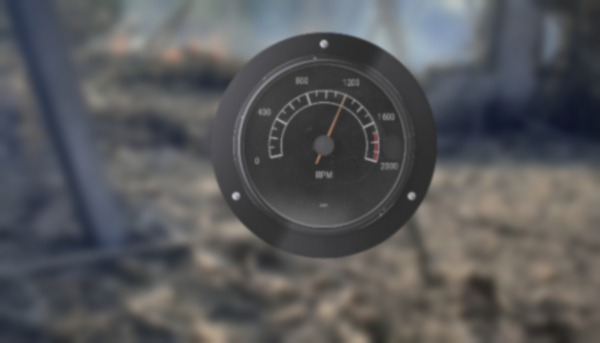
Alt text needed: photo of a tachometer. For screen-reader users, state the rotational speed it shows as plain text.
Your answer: 1200 rpm
